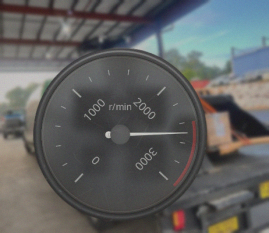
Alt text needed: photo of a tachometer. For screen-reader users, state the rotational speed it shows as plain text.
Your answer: 2500 rpm
